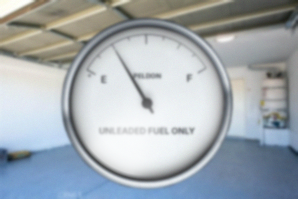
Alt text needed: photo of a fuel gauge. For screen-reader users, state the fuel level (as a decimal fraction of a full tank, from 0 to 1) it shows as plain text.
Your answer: 0.25
